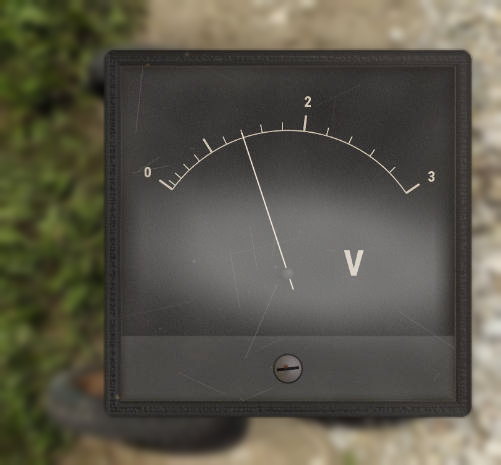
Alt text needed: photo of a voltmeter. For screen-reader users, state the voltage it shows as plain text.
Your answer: 1.4 V
